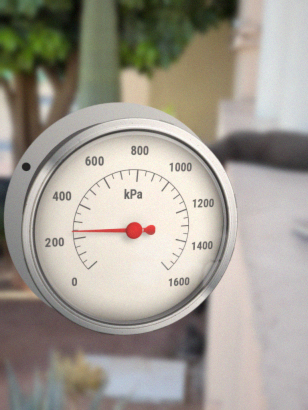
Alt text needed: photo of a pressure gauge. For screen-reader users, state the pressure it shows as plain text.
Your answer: 250 kPa
